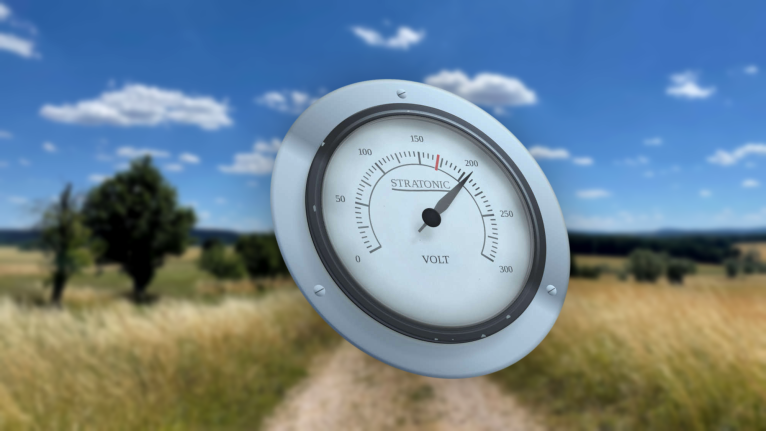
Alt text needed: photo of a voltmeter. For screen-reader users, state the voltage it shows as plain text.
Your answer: 205 V
